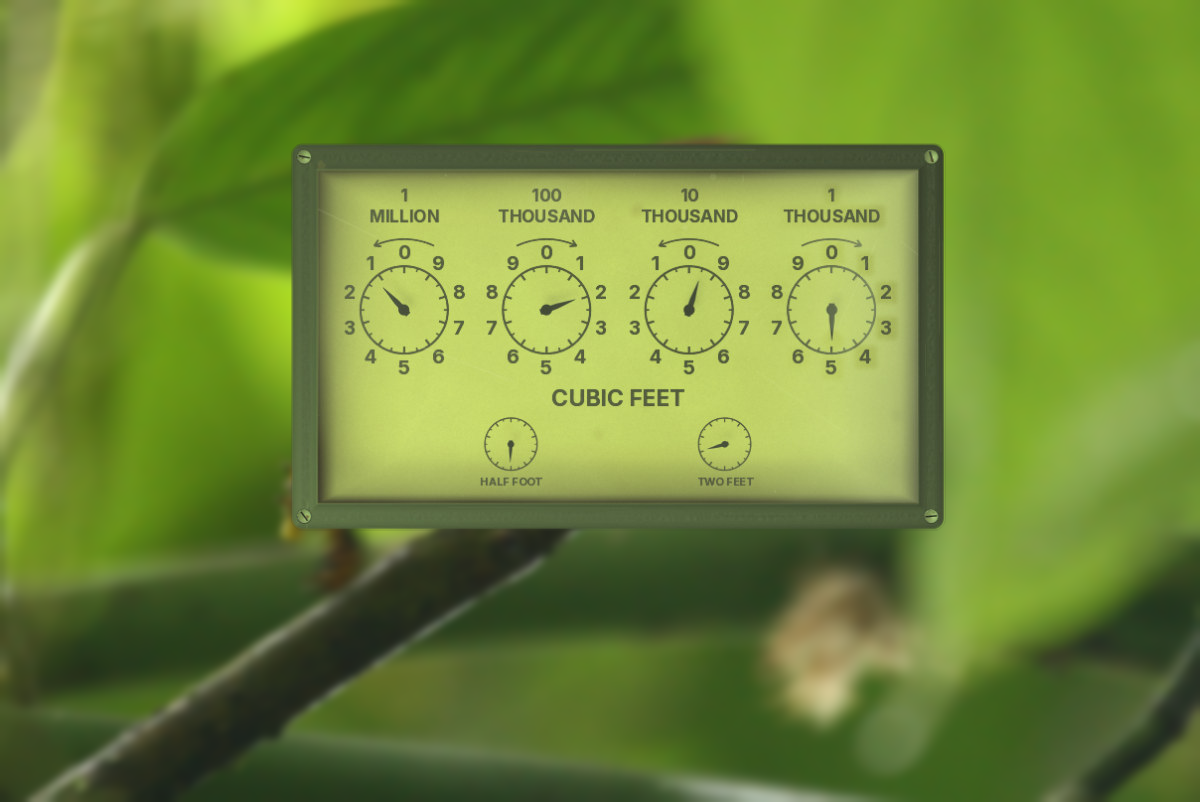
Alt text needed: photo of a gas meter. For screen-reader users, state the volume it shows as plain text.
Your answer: 119500 ft³
